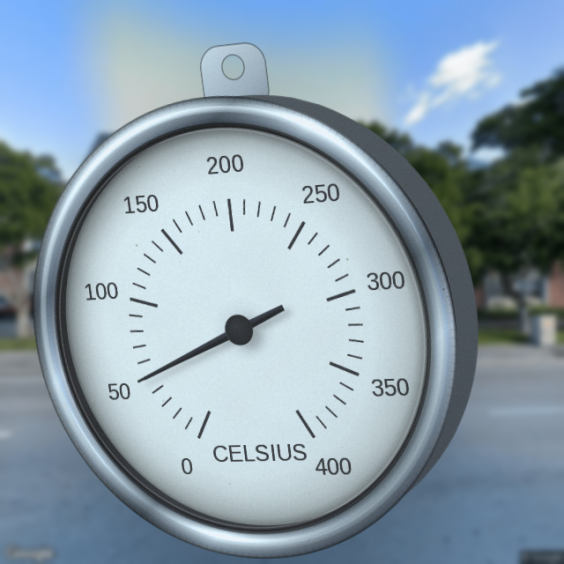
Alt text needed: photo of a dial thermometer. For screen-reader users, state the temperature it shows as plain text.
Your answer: 50 °C
